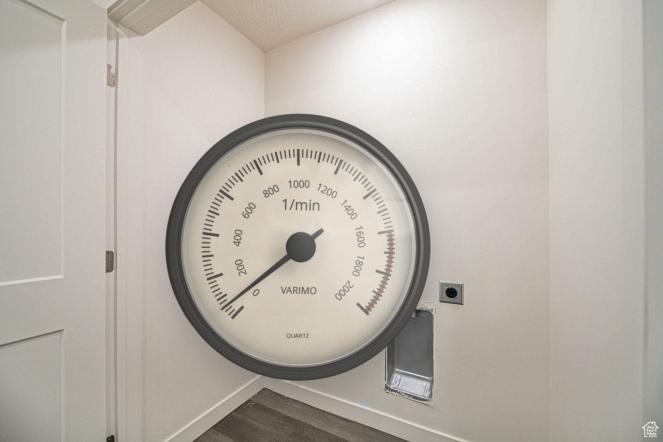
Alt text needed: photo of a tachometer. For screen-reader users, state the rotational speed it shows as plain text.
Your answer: 60 rpm
